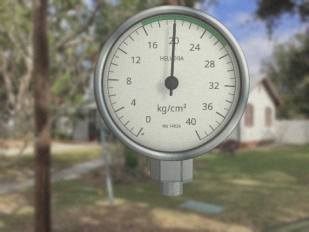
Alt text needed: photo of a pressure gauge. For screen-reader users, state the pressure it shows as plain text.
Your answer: 20 kg/cm²
